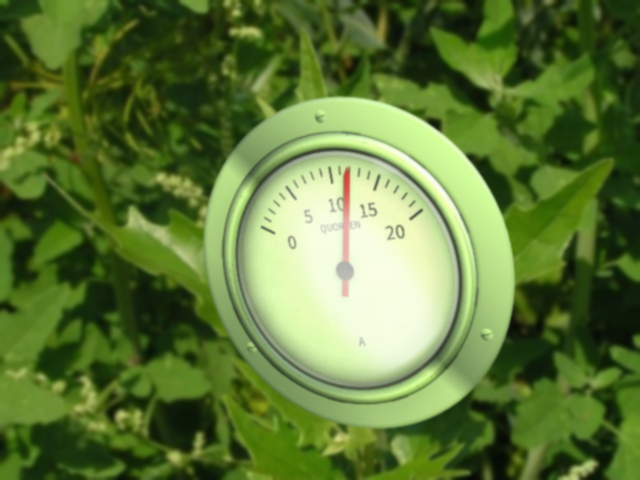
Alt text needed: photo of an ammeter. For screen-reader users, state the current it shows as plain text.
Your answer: 12 A
